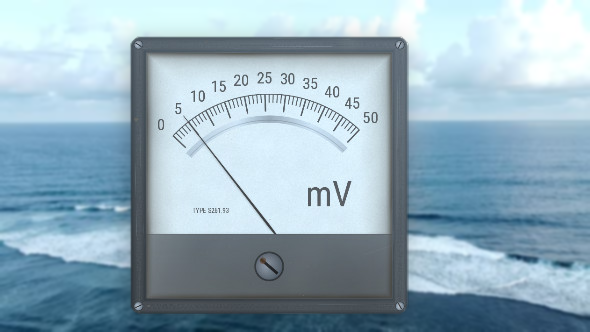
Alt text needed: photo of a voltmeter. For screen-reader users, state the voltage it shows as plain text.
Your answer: 5 mV
